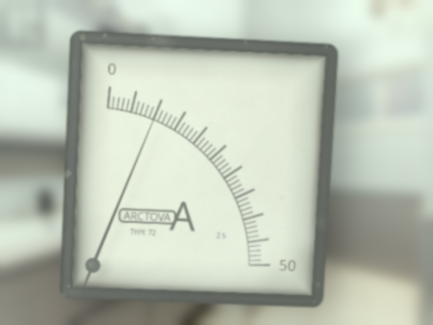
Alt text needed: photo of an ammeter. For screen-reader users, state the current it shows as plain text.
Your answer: 10 A
